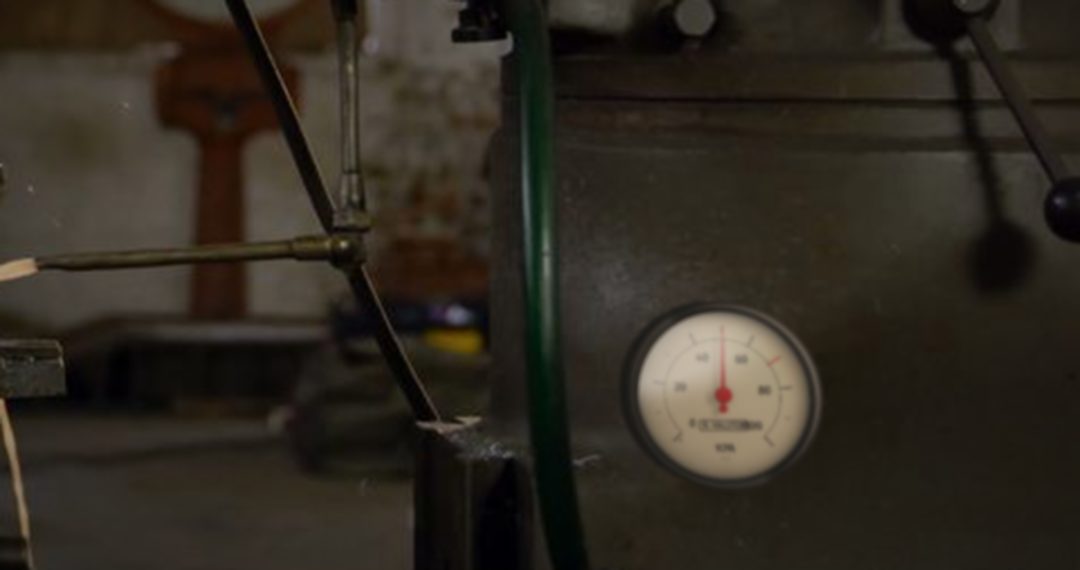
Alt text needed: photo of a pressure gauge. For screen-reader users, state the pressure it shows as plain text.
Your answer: 50 kPa
